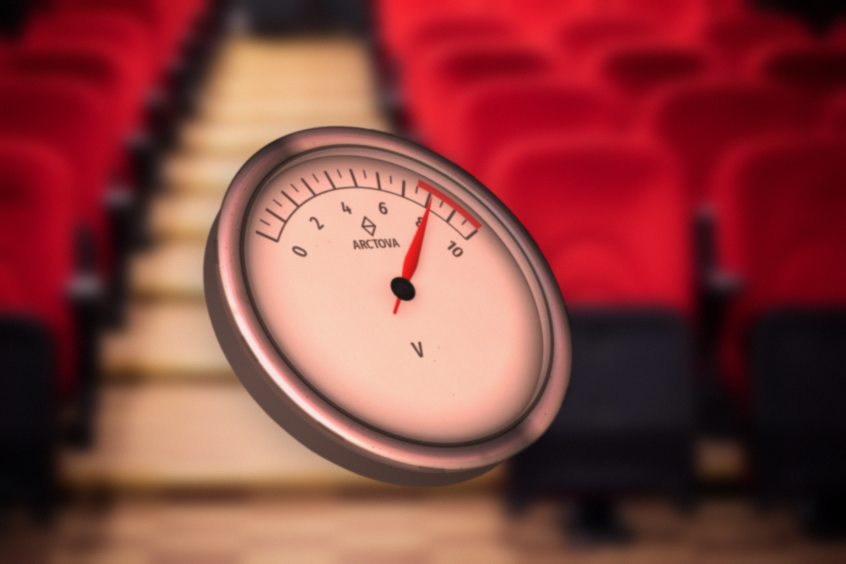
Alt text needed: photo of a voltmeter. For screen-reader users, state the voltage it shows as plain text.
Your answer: 8 V
